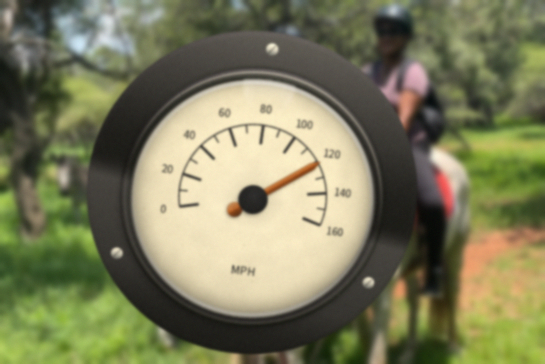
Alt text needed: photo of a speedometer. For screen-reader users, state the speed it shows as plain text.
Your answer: 120 mph
